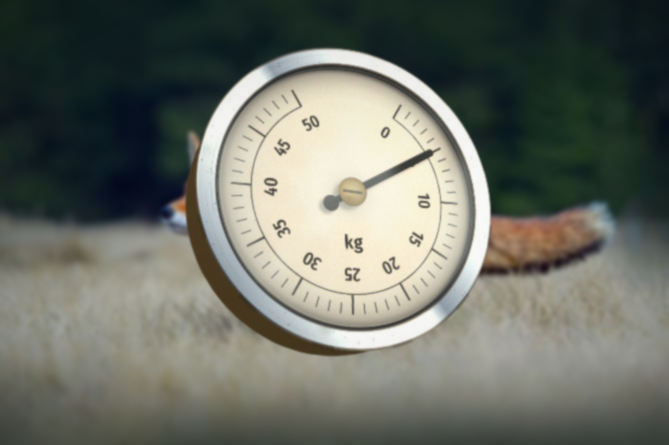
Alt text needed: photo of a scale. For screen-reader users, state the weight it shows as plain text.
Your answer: 5 kg
